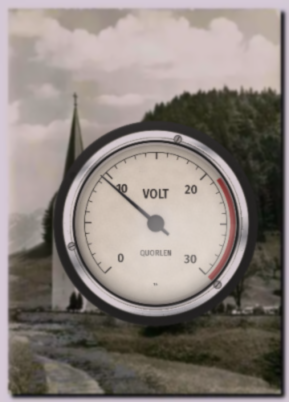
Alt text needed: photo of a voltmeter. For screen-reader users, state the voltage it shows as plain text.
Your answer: 9.5 V
